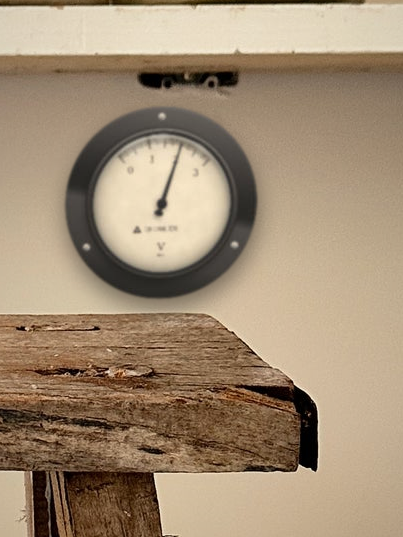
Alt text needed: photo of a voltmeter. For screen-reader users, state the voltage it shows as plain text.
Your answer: 2 V
